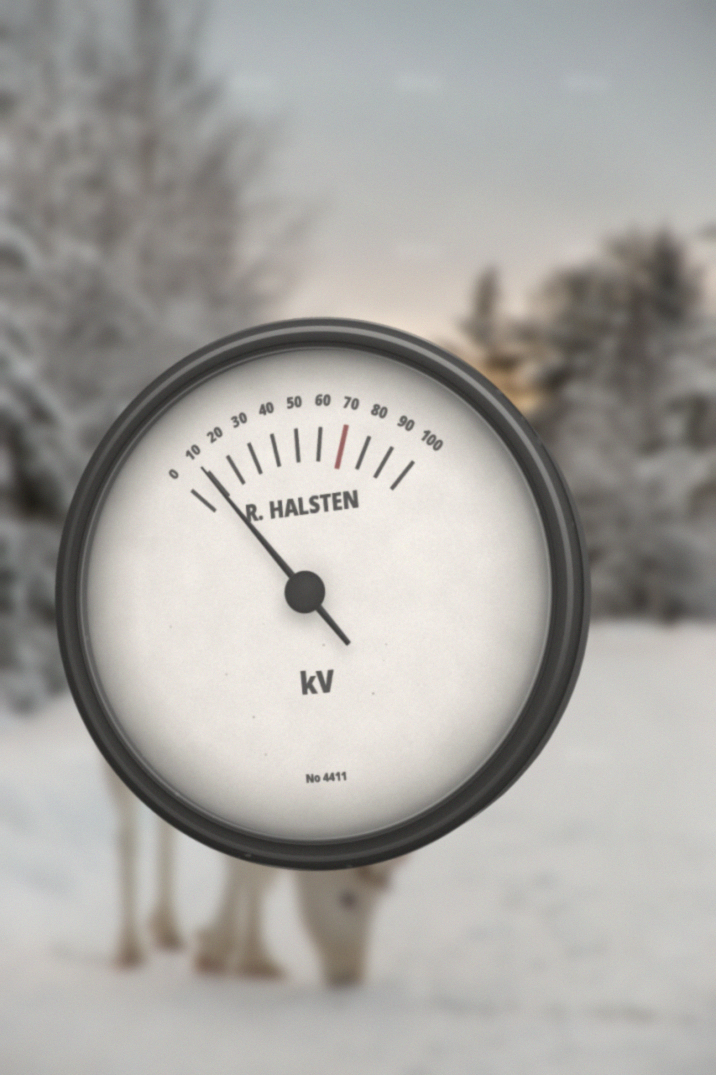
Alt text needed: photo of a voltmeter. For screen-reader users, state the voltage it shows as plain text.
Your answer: 10 kV
